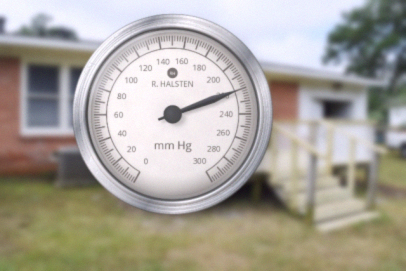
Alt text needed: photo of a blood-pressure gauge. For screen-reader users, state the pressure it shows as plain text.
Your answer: 220 mmHg
